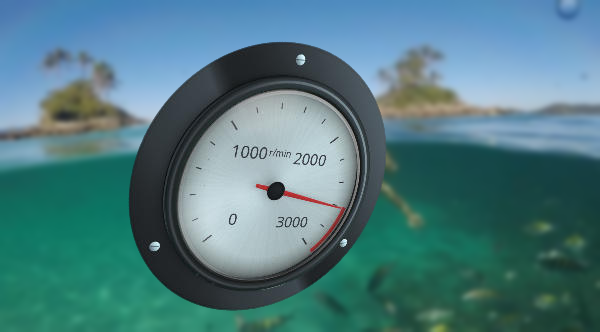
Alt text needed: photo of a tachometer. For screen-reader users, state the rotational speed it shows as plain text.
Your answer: 2600 rpm
